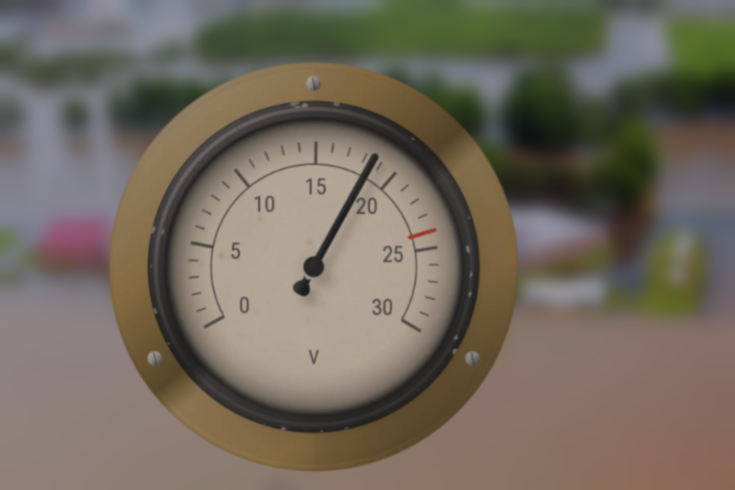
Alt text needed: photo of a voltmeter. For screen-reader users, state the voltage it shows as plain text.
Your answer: 18.5 V
